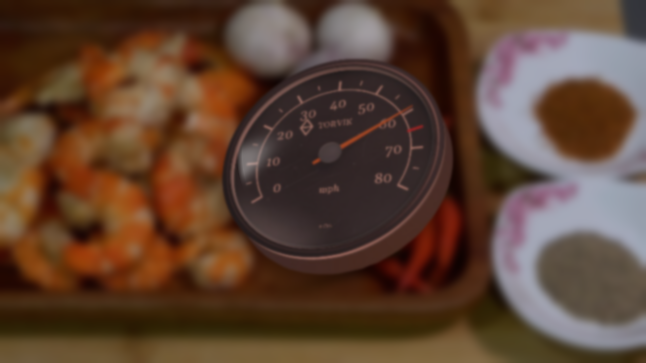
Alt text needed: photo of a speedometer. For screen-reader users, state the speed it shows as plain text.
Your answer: 60 mph
